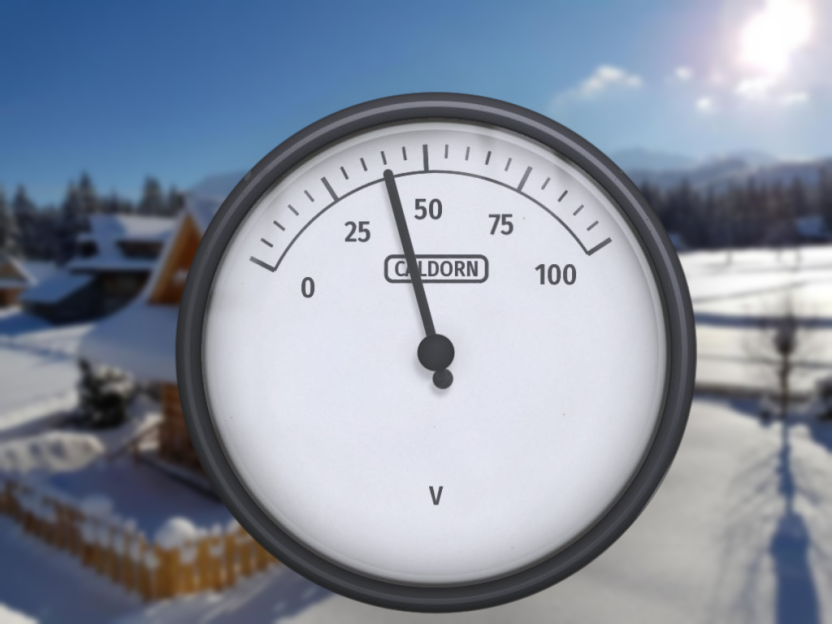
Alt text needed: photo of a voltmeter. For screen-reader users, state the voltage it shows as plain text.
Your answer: 40 V
